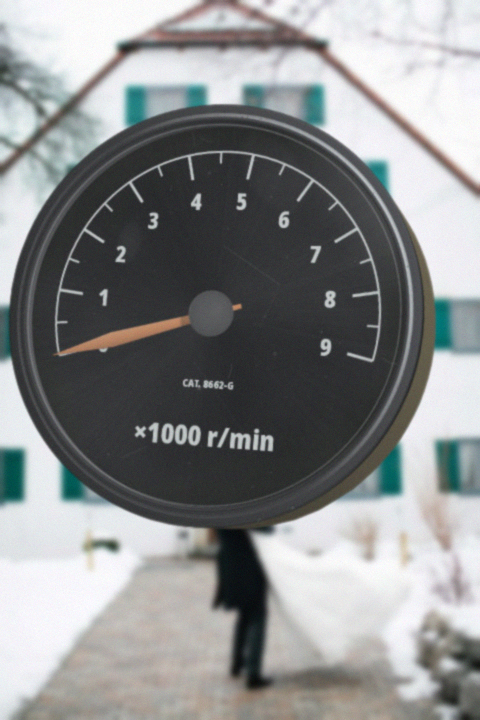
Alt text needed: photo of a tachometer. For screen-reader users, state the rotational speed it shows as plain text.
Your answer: 0 rpm
